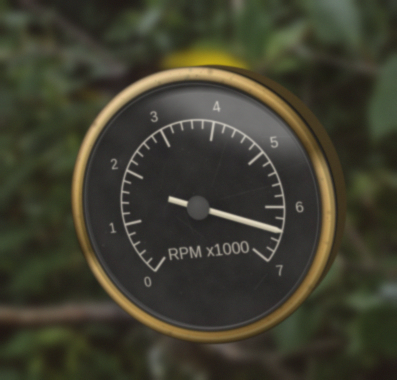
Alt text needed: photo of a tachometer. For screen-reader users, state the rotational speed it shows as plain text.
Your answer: 6400 rpm
